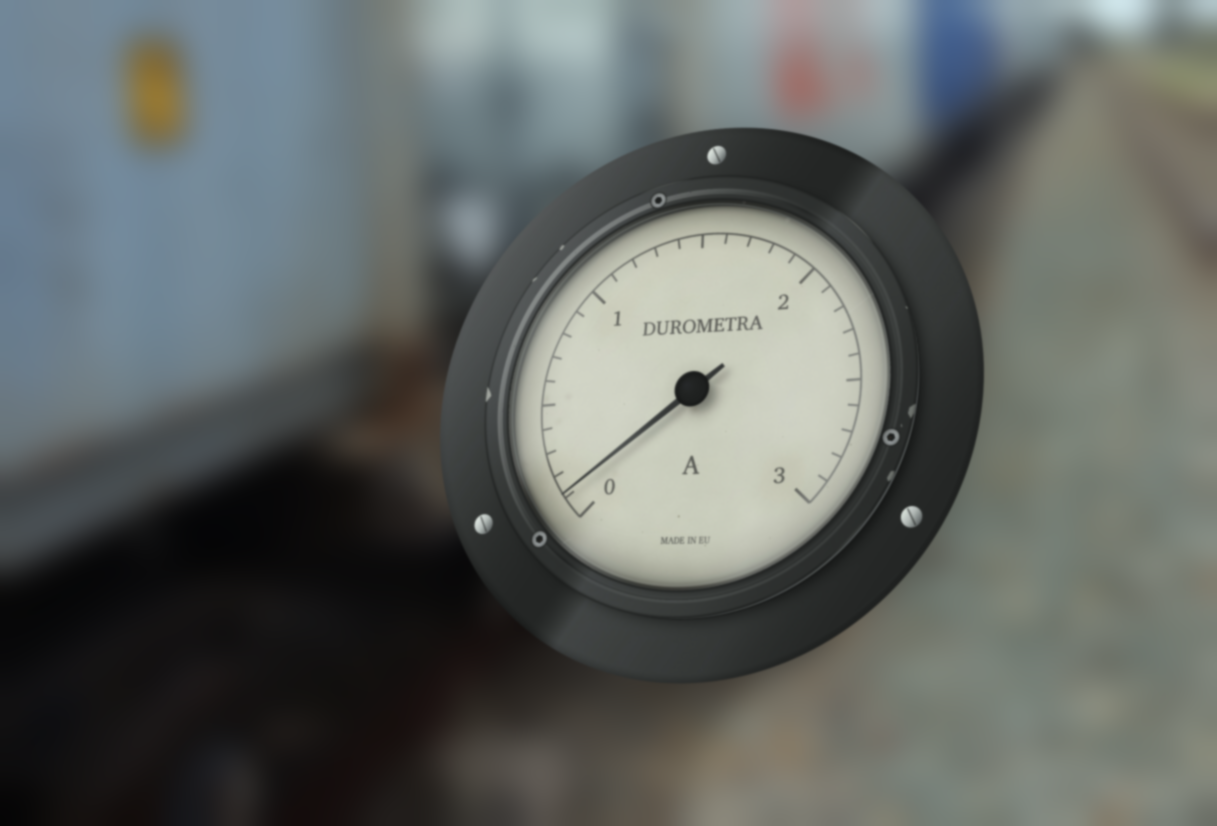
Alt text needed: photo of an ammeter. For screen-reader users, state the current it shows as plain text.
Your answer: 0.1 A
